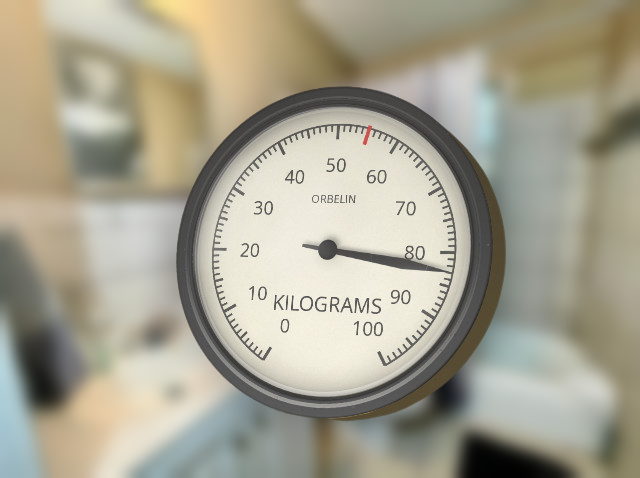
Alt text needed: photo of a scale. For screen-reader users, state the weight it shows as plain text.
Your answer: 83 kg
